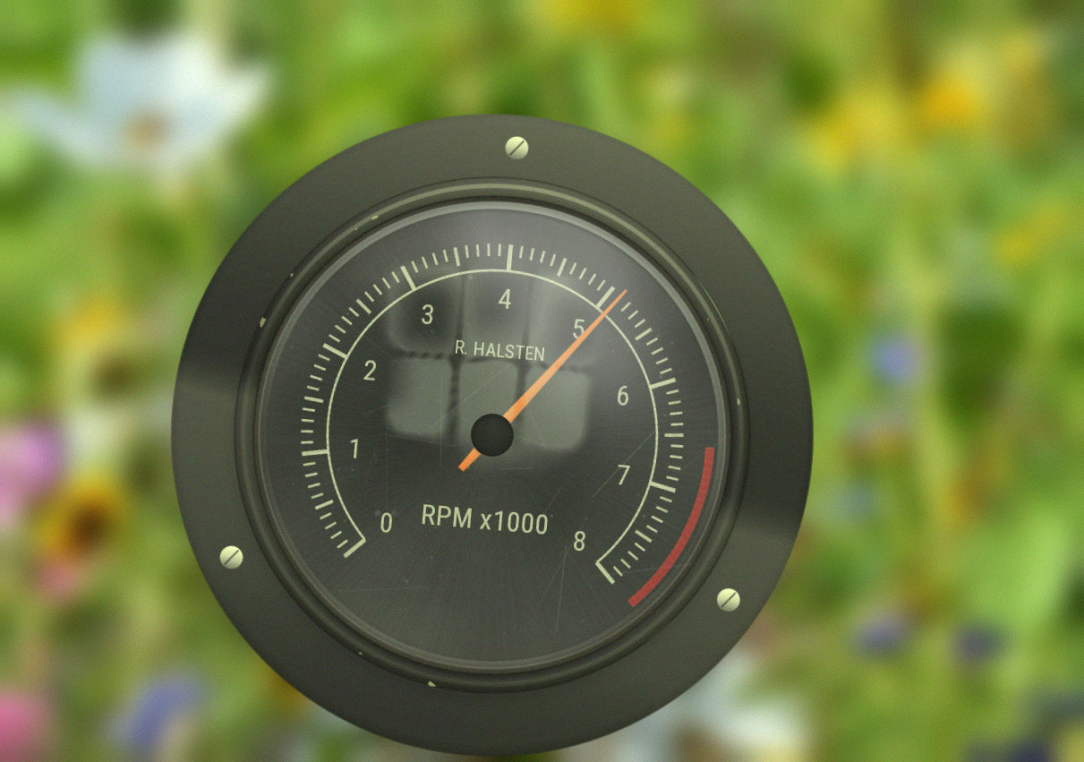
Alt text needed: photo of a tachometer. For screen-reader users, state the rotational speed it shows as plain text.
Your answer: 5100 rpm
